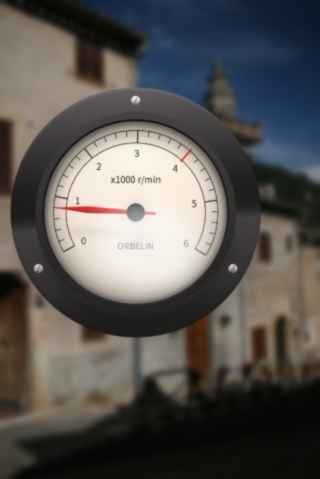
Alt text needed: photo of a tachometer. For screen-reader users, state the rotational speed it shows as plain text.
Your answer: 800 rpm
